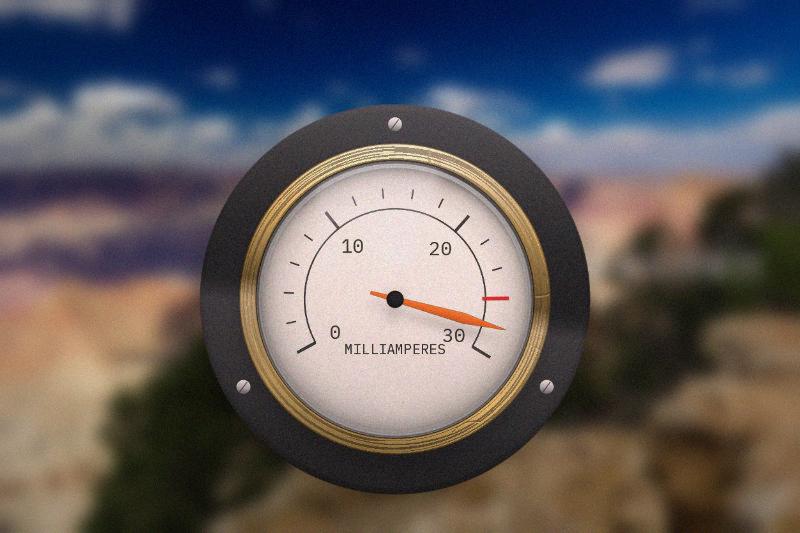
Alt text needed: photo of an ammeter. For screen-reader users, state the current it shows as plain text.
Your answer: 28 mA
